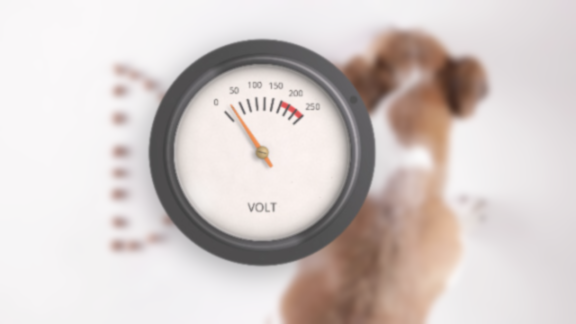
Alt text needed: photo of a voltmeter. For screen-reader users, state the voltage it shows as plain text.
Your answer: 25 V
